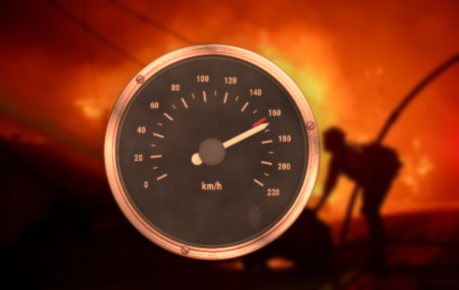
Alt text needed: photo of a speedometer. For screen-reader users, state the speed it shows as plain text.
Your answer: 165 km/h
